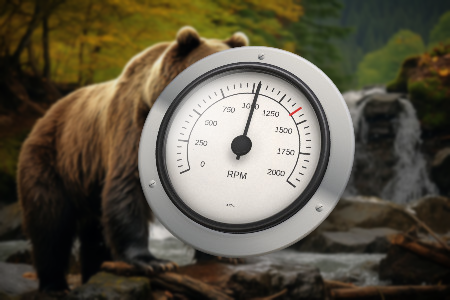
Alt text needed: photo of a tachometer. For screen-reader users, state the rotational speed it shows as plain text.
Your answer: 1050 rpm
